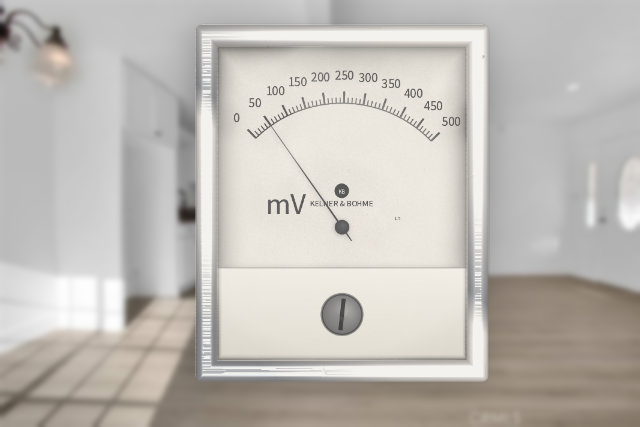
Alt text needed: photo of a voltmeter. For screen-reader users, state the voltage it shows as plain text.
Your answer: 50 mV
